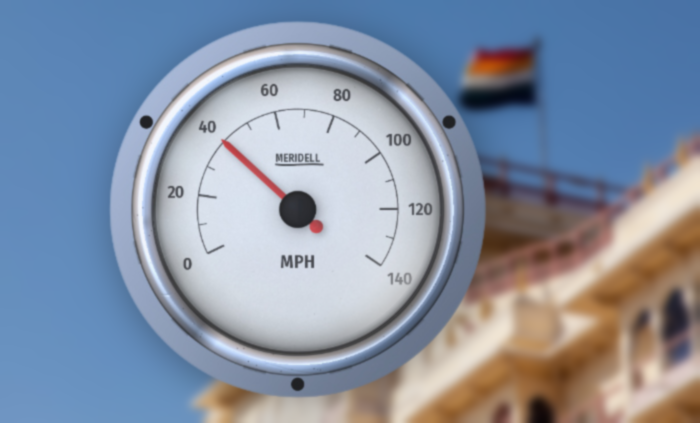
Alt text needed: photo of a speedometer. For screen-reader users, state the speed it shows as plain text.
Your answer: 40 mph
